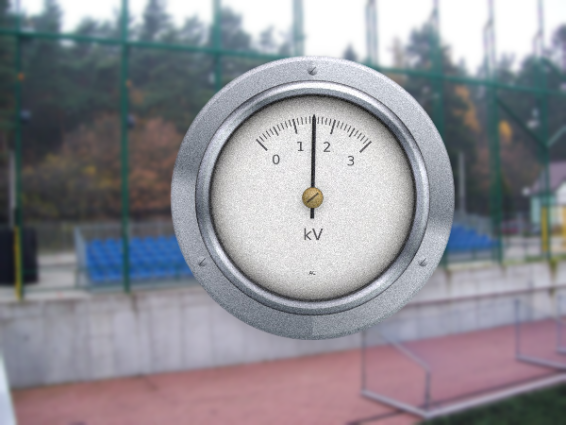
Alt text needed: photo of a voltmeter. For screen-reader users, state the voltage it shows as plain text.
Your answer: 1.5 kV
